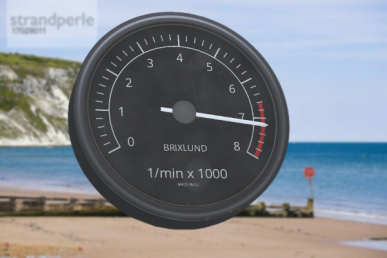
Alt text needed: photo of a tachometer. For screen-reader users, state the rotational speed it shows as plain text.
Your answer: 7200 rpm
